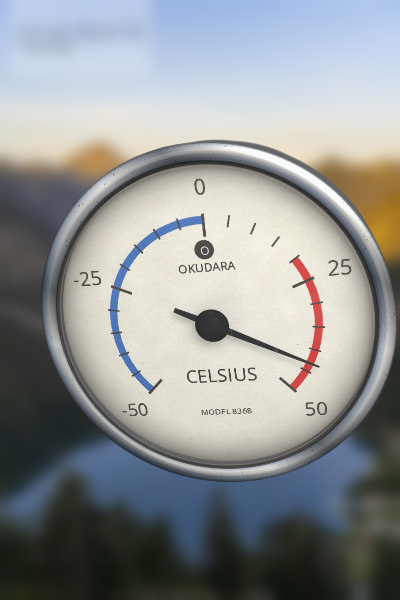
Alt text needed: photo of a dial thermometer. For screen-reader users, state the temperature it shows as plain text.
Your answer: 42.5 °C
